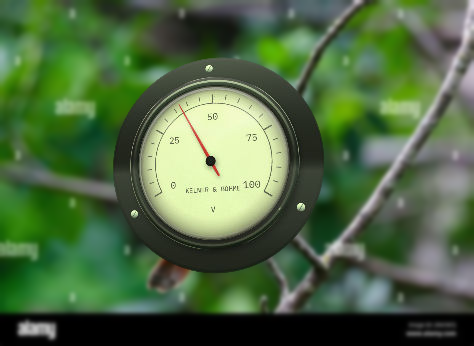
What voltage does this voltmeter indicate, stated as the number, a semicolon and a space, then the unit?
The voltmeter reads 37.5; V
